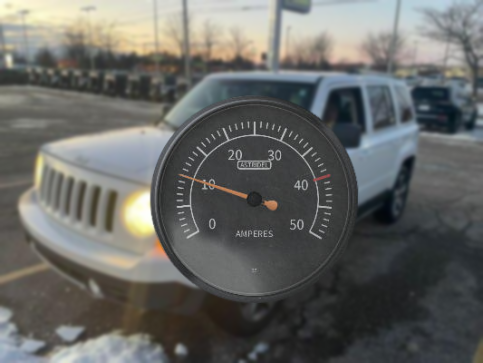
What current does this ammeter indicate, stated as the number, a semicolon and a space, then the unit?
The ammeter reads 10; A
